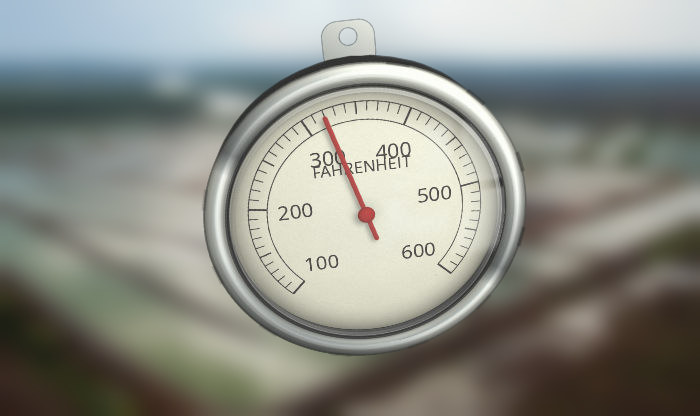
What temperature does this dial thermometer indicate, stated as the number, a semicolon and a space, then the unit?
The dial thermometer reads 320; °F
